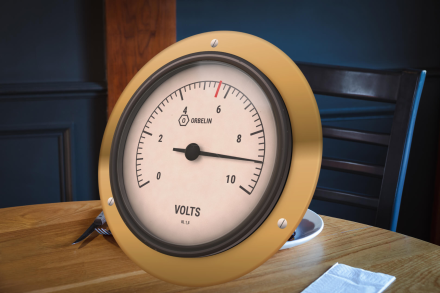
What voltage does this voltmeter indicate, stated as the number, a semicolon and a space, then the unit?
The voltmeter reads 9; V
